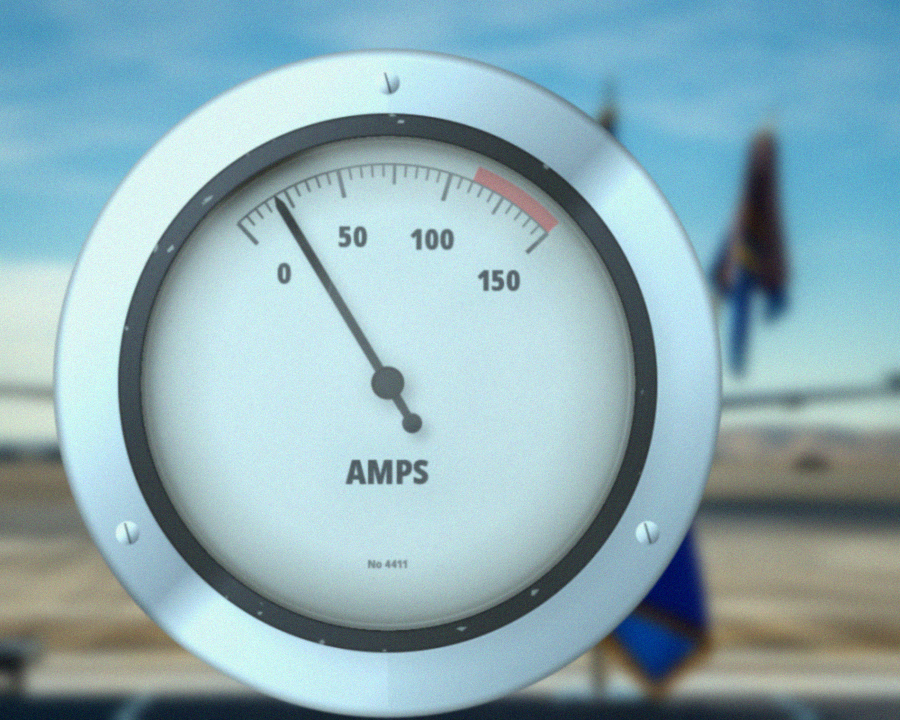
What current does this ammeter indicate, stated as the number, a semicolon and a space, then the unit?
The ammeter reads 20; A
